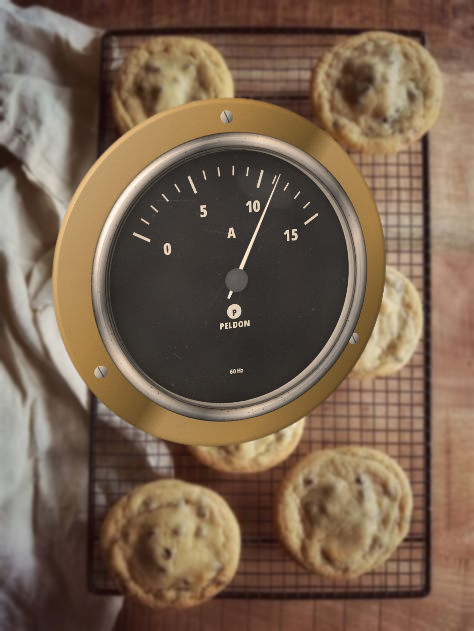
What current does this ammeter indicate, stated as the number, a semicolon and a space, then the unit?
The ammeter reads 11; A
